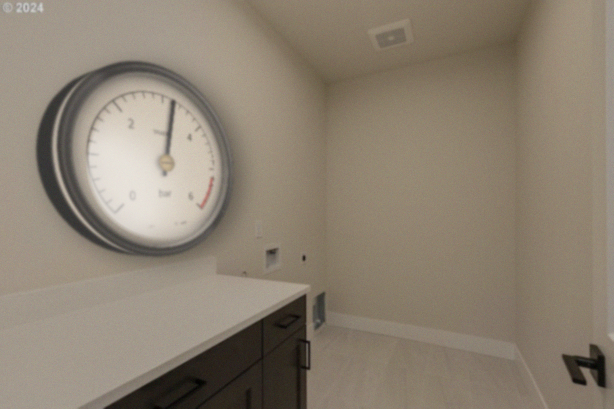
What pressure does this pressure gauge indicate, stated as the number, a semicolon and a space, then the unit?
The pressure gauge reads 3.2; bar
